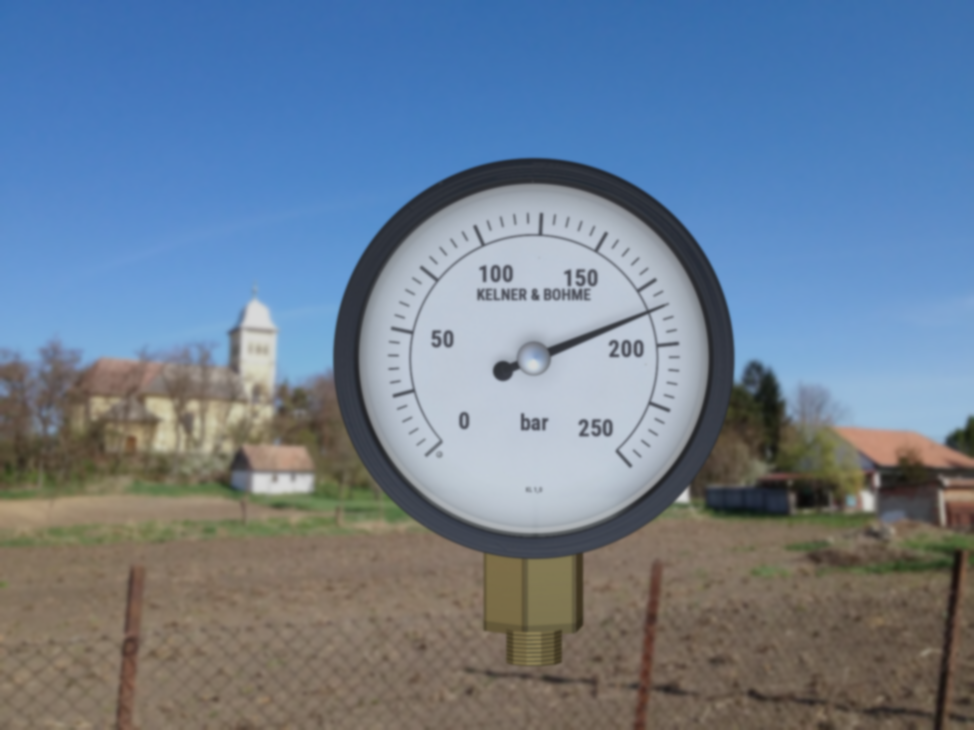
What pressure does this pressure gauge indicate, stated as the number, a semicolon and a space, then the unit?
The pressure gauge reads 185; bar
